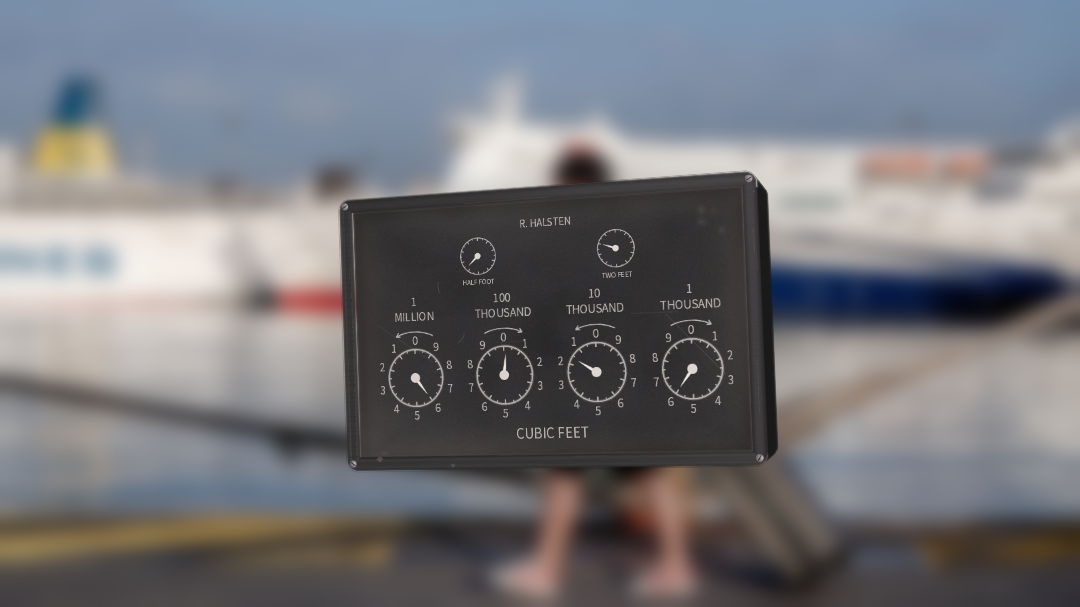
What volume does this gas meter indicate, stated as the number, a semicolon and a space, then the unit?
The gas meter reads 601600; ft³
